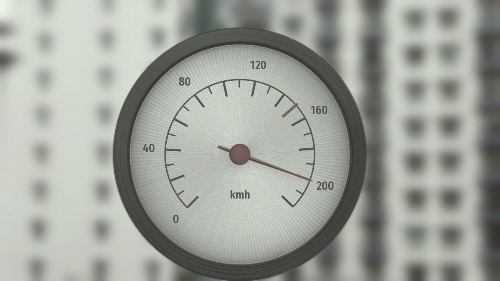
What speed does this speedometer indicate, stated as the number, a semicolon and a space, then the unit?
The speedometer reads 200; km/h
